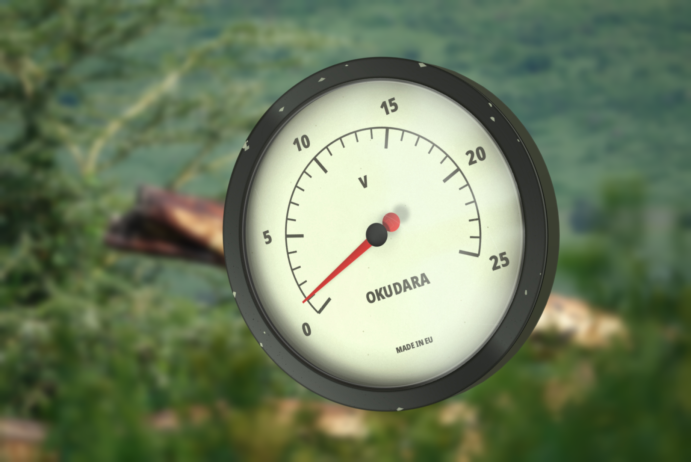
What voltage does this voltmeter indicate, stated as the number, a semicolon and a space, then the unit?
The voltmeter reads 1; V
